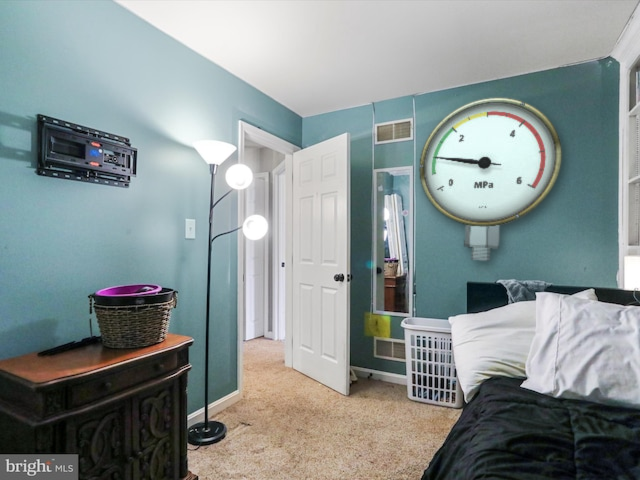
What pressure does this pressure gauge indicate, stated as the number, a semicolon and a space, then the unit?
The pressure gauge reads 1; MPa
